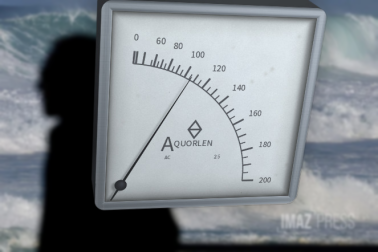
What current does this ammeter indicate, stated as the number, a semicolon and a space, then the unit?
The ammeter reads 105; A
